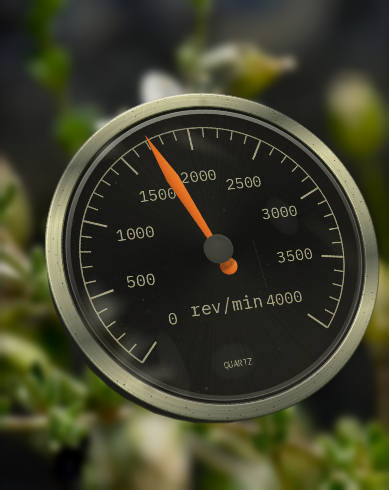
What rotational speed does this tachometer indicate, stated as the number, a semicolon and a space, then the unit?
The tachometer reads 1700; rpm
